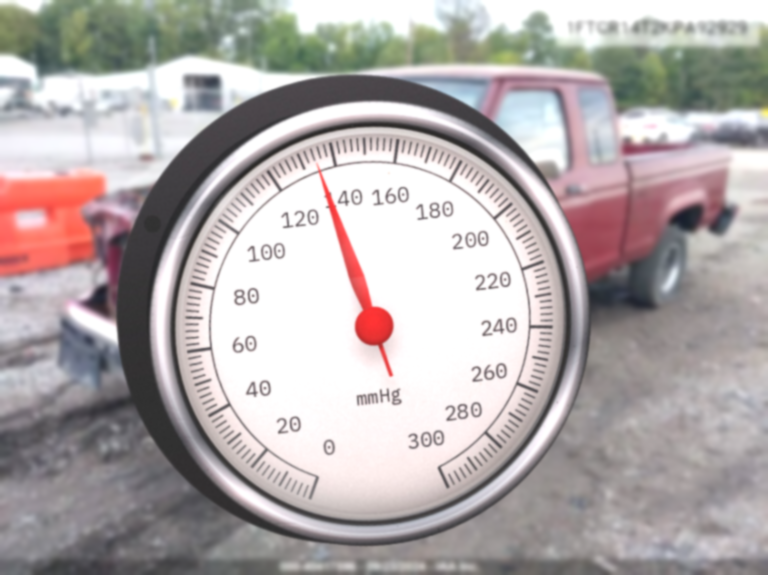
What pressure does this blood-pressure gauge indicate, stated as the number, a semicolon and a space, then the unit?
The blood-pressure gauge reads 134; mmHg
